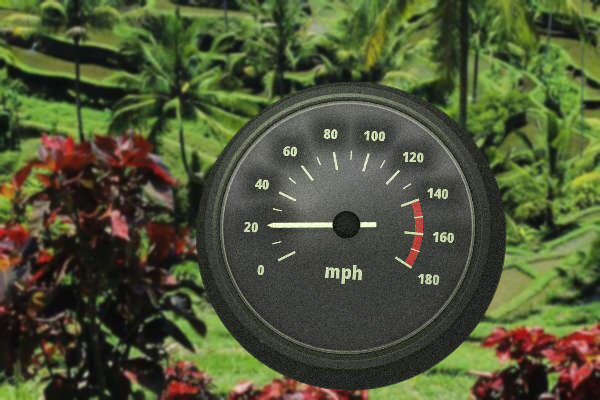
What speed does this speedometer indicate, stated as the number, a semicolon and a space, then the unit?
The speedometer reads 20; mph
